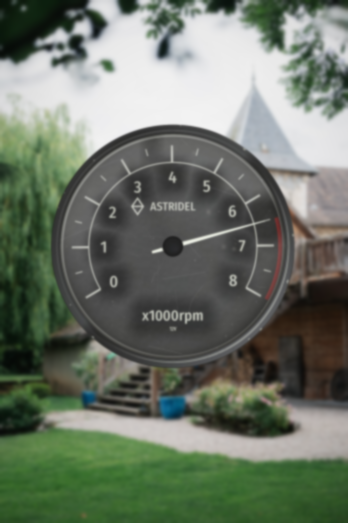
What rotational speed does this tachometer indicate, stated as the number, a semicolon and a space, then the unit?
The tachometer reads 6500; rpm
